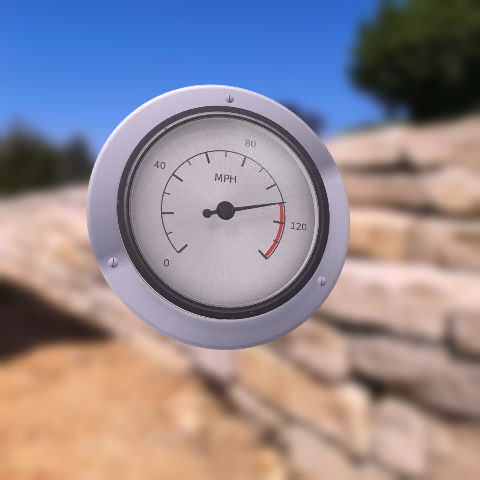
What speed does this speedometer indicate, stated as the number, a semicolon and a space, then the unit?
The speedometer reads 110; mph
